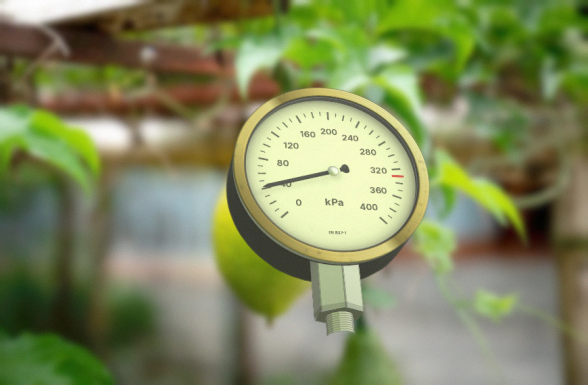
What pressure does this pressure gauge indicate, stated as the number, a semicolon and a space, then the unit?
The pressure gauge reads 40; kPa
